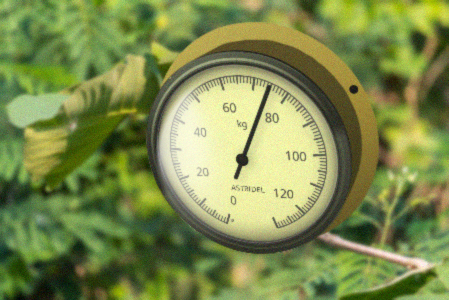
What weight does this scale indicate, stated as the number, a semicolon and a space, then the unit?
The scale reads 75; kg
